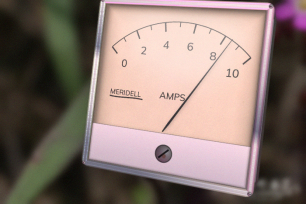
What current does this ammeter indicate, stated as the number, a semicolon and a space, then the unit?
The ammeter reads 8.5; A
